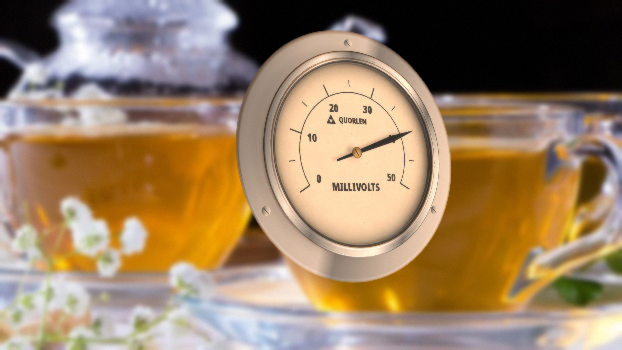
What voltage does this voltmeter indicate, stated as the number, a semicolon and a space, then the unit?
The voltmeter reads 40; mV
